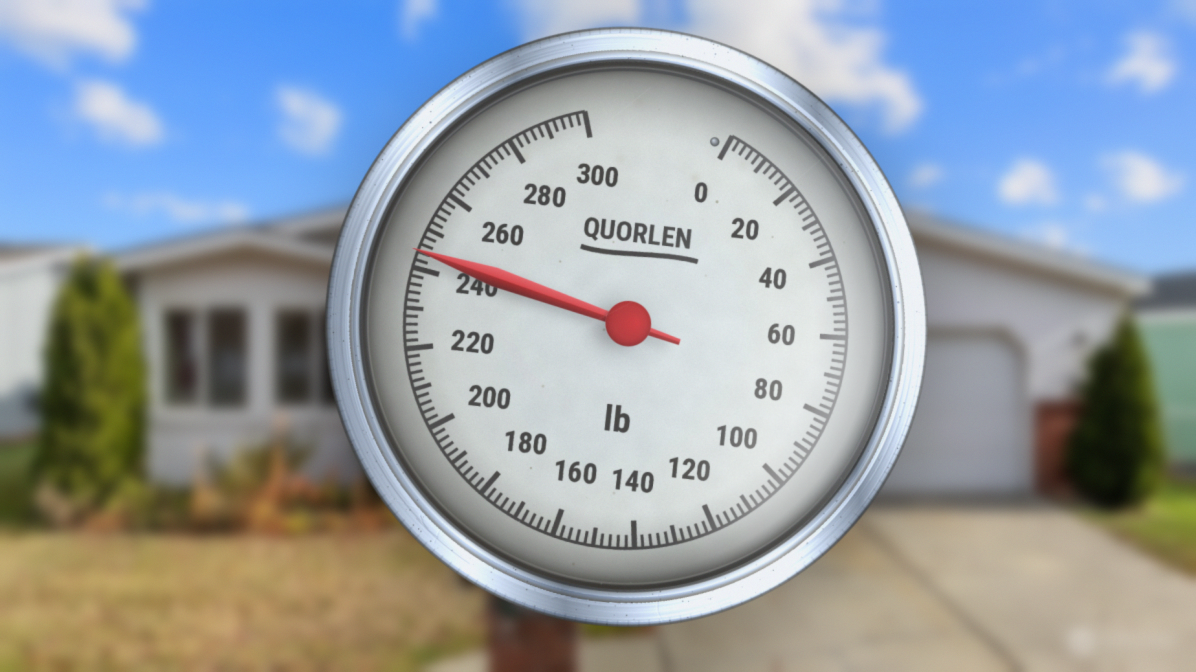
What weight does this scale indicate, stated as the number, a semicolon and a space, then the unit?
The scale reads 244; lb
